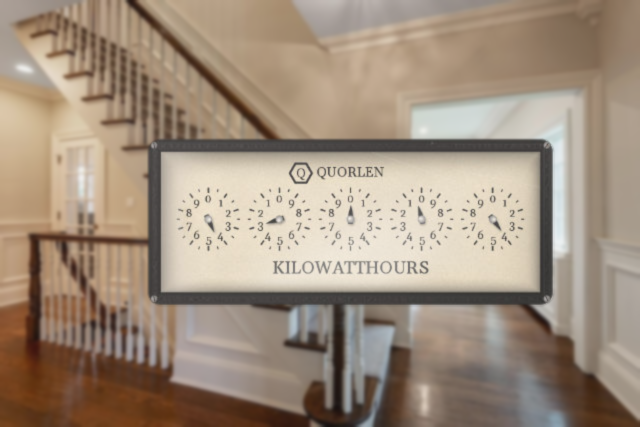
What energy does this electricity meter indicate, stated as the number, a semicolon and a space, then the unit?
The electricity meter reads 43004; kWh
